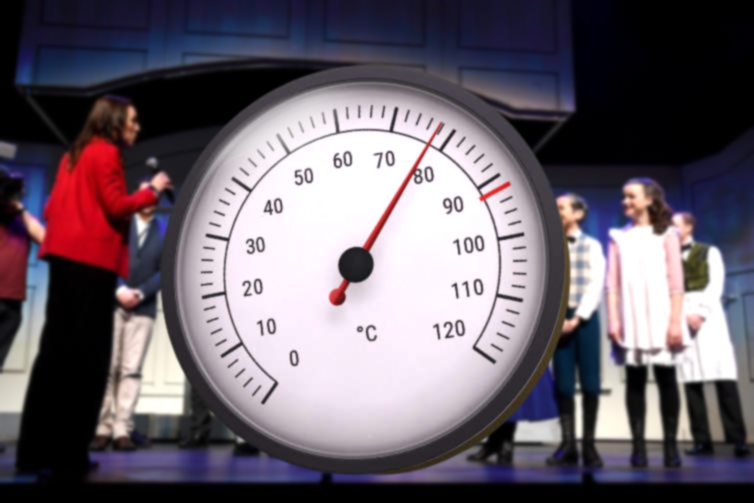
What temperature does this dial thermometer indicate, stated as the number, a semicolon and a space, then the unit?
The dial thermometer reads 78; °C
